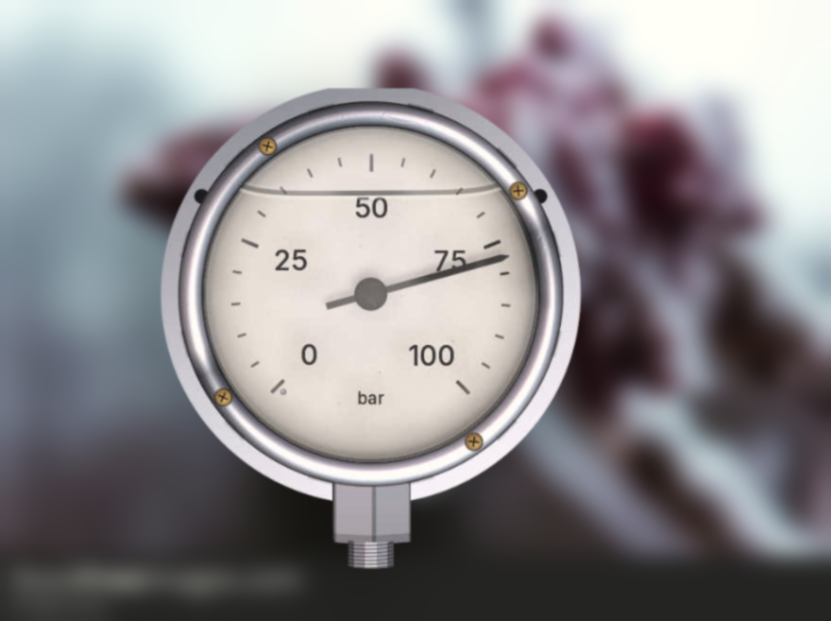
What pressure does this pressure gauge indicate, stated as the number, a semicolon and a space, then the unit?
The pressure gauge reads 77.5; bar
